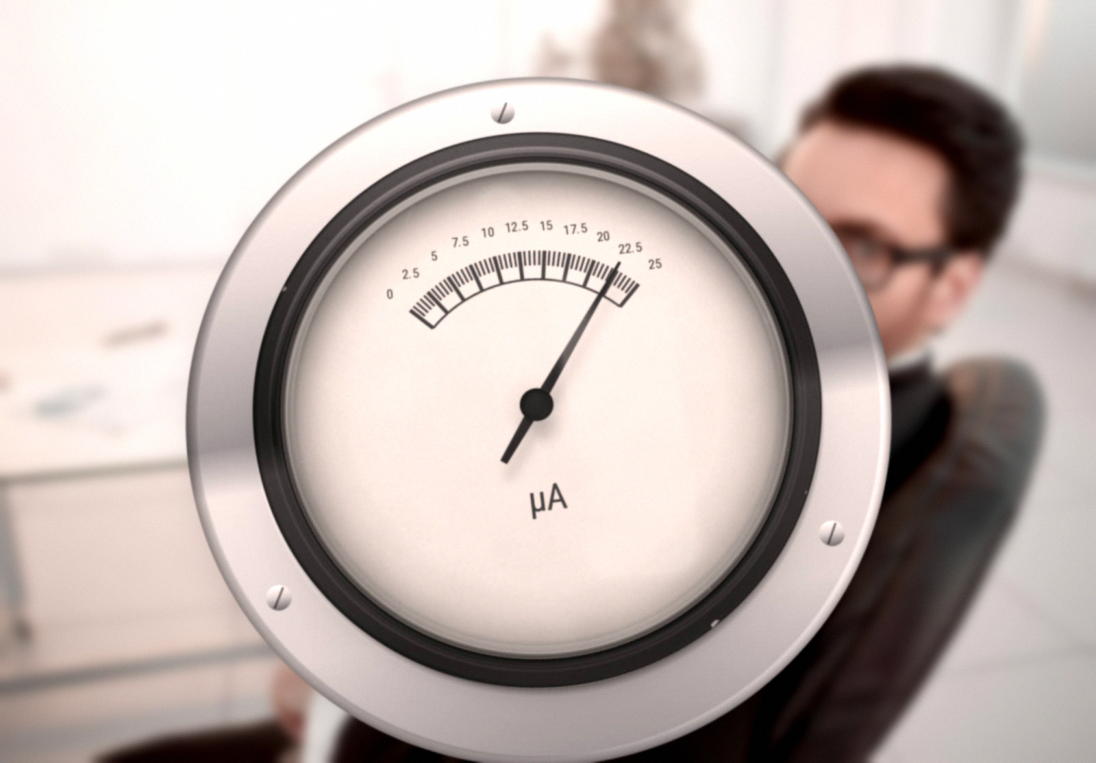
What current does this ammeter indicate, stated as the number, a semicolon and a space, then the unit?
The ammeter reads 22.5; µA
